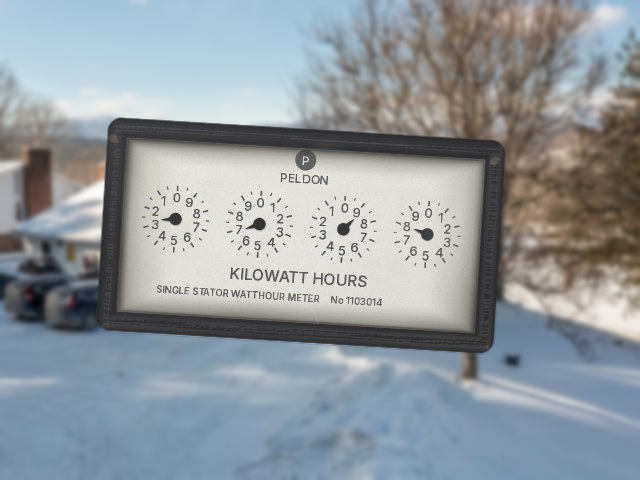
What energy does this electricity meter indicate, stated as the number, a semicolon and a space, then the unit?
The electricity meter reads 2688; kWh
